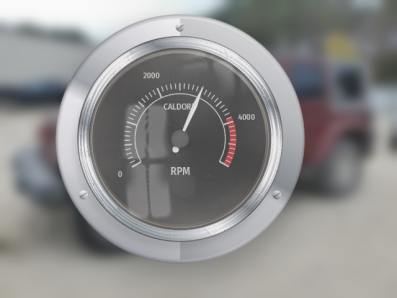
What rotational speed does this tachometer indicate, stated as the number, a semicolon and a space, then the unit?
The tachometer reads 3000; rpm
